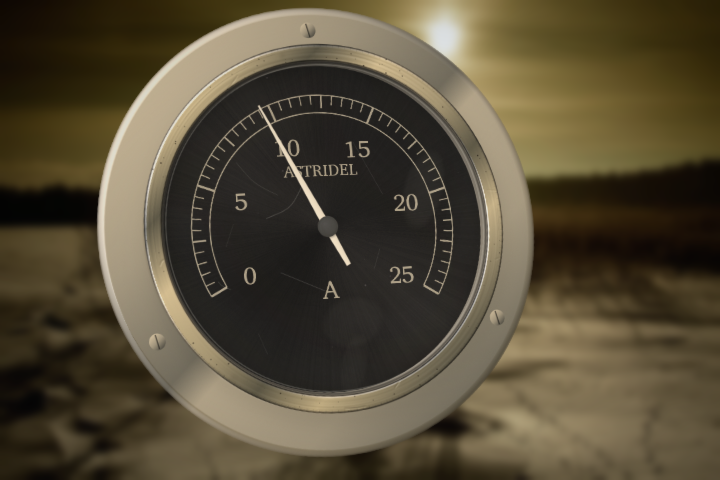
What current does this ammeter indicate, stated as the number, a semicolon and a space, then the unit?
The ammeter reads 9.5; A
